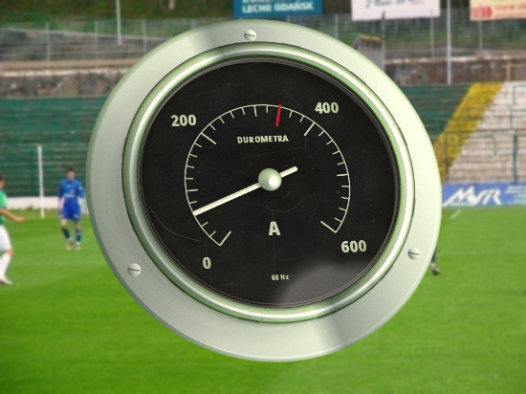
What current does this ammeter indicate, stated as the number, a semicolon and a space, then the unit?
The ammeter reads 60; A
